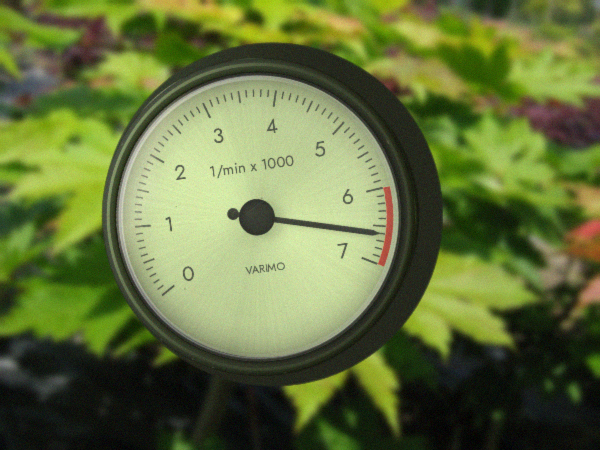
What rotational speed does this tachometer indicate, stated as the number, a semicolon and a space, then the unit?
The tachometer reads 6600; rpm
